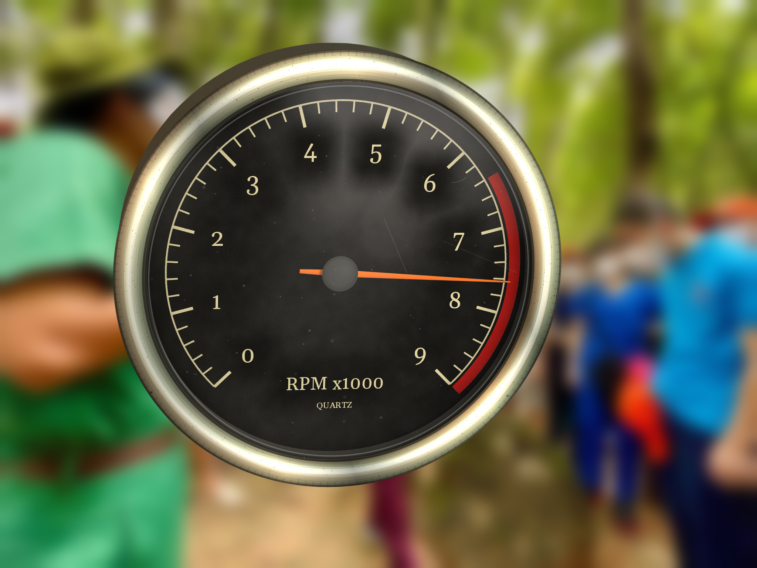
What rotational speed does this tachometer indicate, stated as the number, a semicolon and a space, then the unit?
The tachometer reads 7600; rpm
